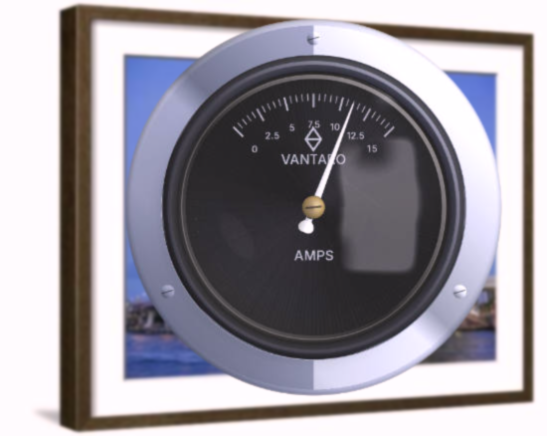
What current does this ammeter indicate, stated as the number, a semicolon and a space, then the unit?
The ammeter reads 11; A
